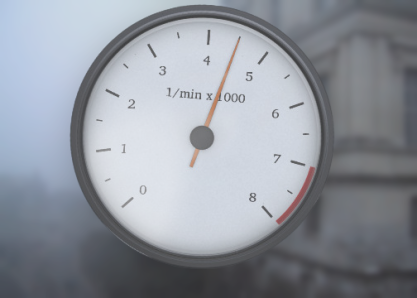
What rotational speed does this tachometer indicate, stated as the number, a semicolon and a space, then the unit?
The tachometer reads 4500; rpm
